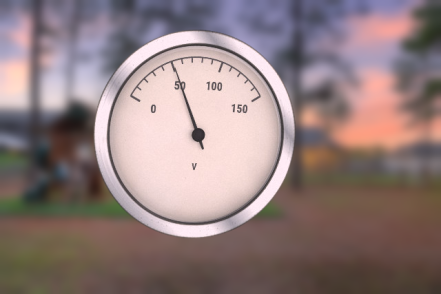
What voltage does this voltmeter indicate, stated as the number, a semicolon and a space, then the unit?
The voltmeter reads 50; V
